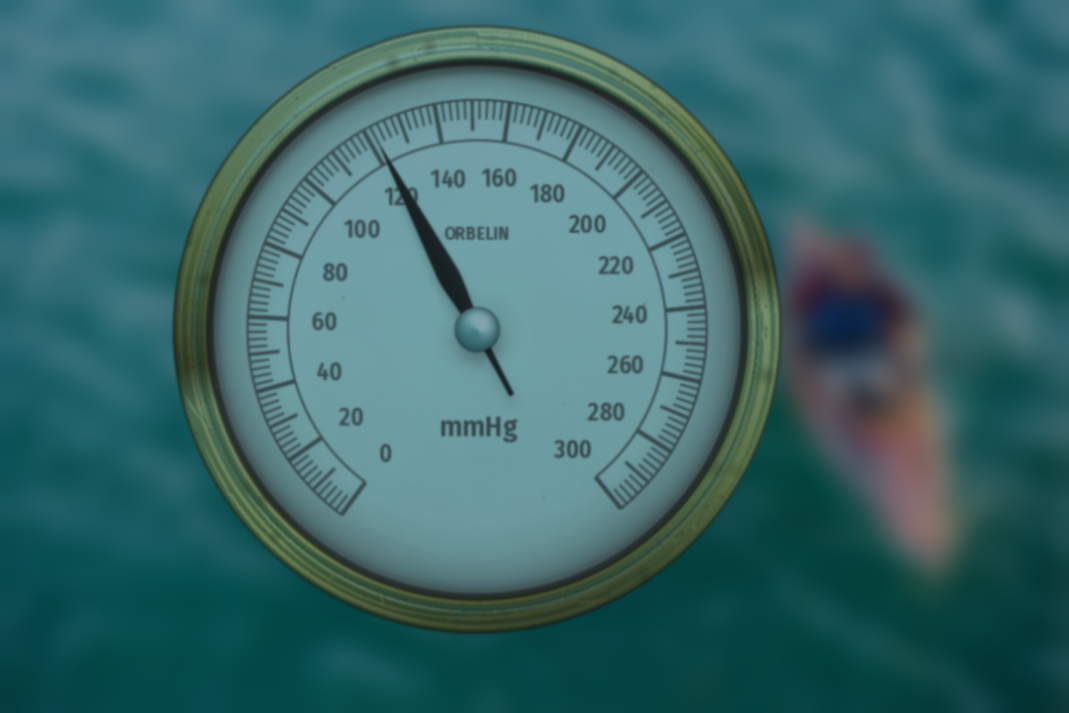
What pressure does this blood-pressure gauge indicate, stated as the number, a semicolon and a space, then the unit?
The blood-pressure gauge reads 122; mmHg
